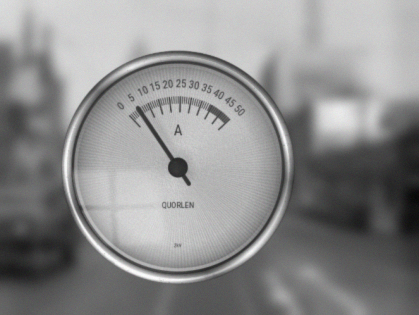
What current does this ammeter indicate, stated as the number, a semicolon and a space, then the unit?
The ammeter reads 5; A
